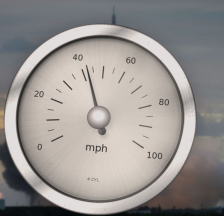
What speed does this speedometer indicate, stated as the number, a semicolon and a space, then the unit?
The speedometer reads 42.5; mph
